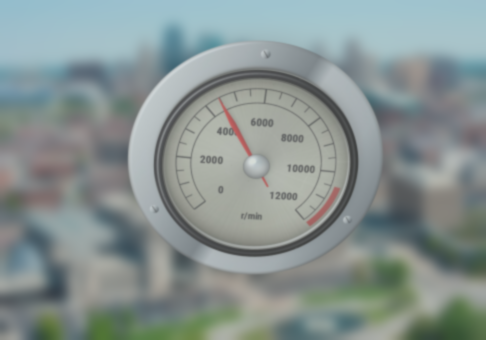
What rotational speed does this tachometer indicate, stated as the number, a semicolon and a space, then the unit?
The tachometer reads 4500; rpm
